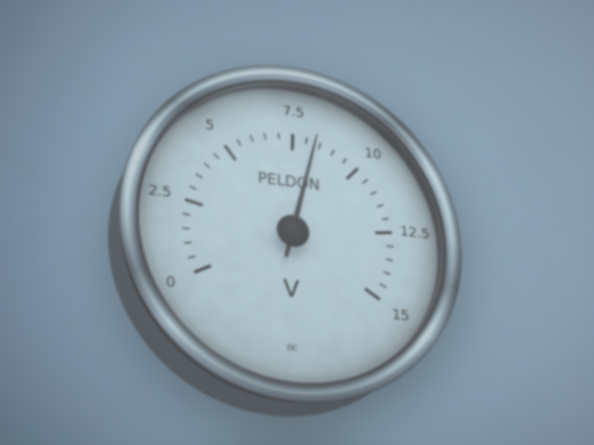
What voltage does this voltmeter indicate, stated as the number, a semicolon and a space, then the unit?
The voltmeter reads 8.25; V
